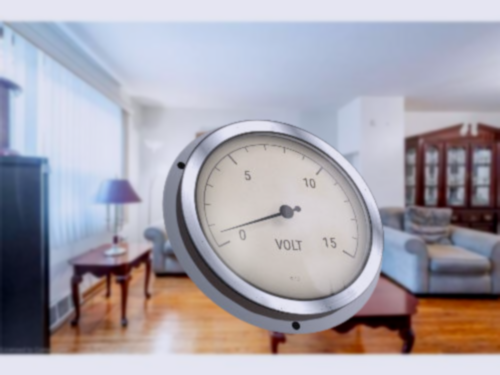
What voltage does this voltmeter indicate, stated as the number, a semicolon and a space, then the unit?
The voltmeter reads 0.5; V
